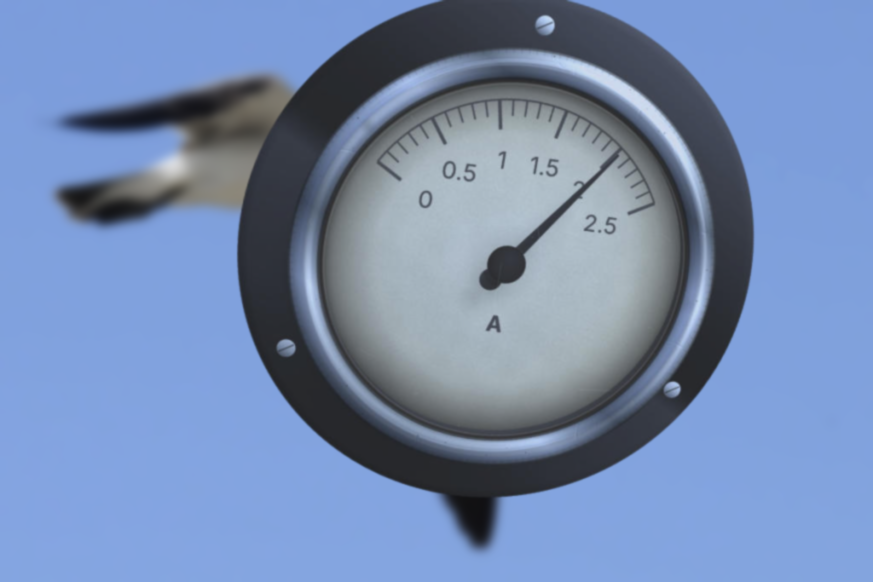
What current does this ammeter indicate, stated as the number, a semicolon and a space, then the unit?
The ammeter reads 2; A
